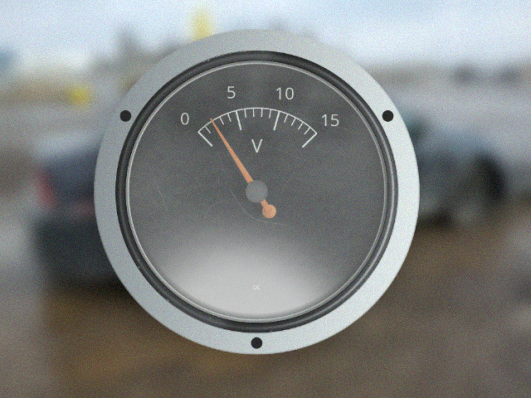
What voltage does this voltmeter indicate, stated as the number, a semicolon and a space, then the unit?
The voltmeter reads 2; V
